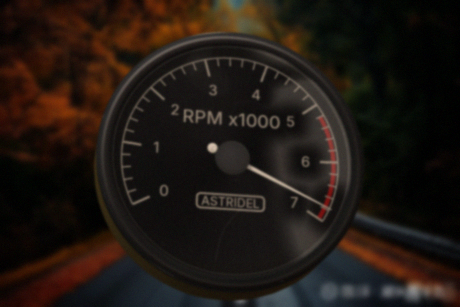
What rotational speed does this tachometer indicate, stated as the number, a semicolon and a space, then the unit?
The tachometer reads 6800; rpm
